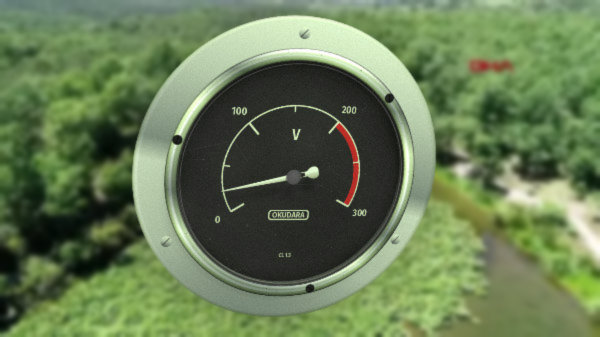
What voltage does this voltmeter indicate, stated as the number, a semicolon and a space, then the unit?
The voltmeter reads 25; V
